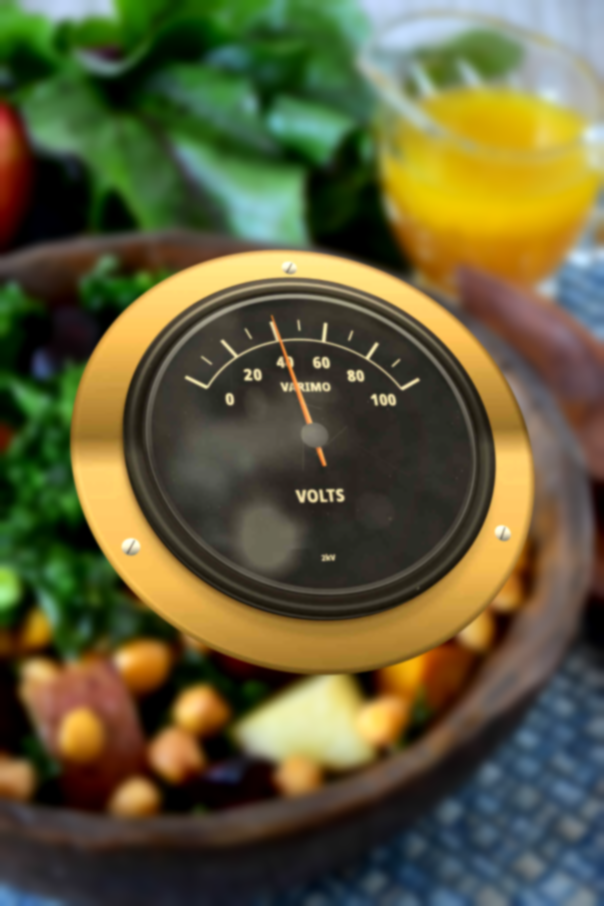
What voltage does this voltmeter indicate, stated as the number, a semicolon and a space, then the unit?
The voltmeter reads 40; V
